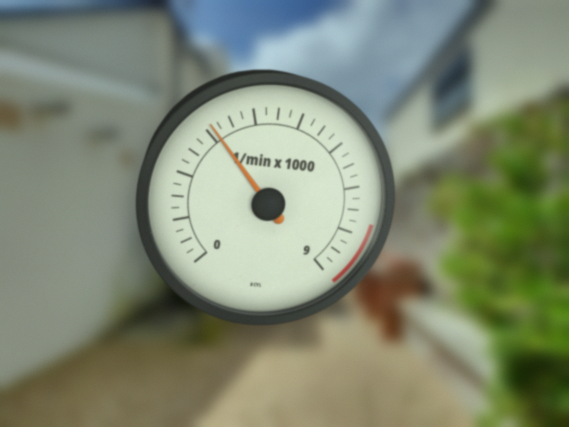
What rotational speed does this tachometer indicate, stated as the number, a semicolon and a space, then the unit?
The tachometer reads 3125; rpm
